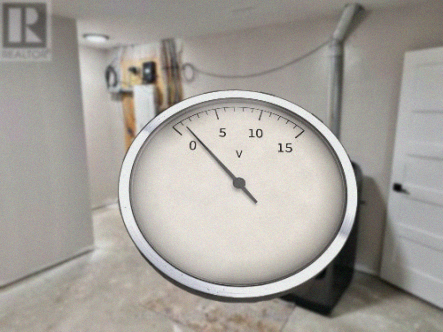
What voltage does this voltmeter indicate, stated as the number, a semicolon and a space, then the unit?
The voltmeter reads 1; V
